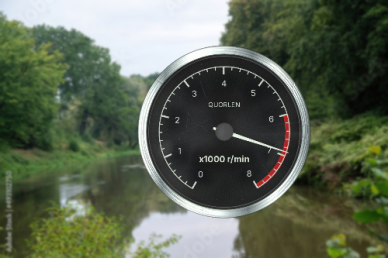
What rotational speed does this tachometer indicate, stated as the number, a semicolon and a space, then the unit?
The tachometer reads 6900; rpm
